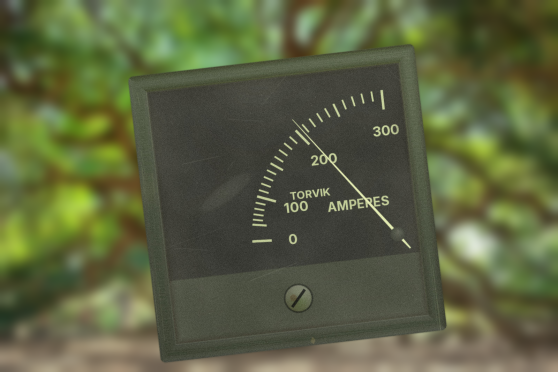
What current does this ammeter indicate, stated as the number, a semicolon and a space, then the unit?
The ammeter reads 205; A
